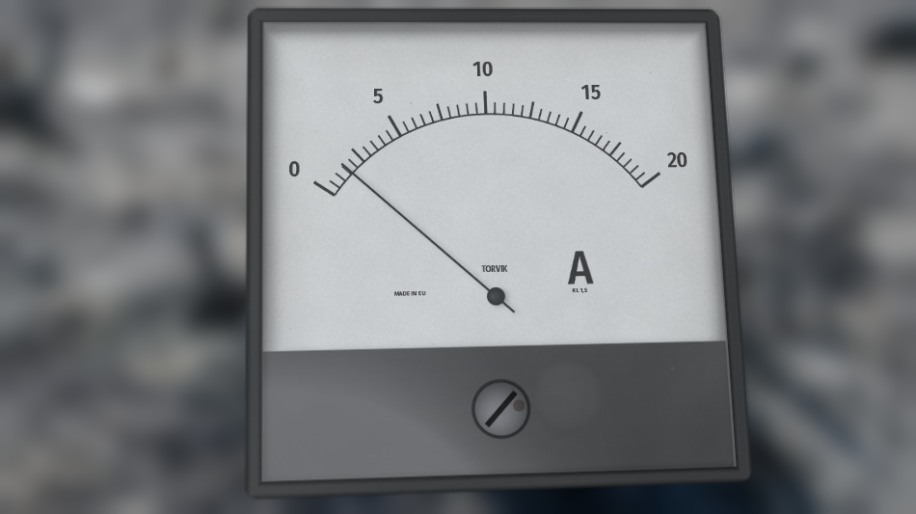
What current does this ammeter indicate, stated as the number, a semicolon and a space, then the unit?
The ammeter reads 1.5; A
